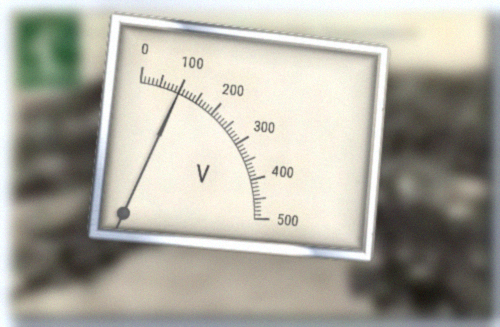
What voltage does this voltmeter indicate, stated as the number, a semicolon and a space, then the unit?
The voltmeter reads 100; V
